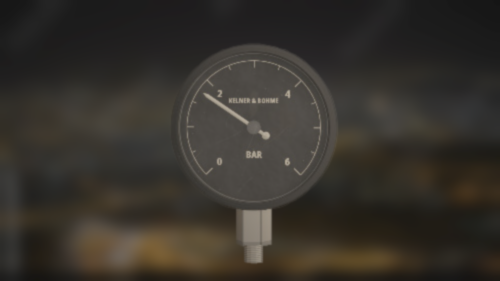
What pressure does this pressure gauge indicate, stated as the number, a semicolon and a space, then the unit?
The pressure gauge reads 1.75; bar
